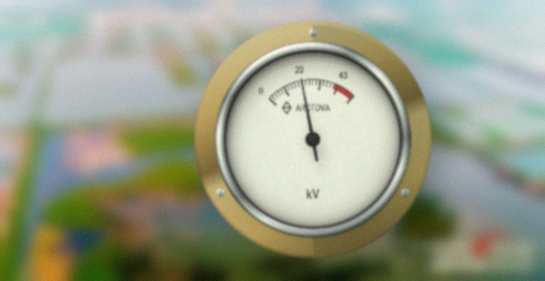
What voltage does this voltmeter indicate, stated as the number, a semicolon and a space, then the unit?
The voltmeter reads 20; kV
